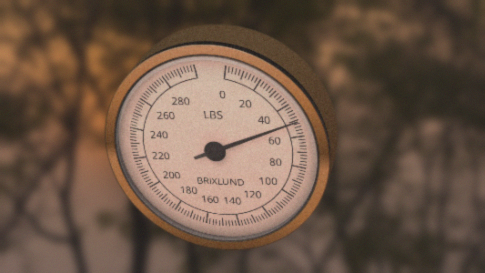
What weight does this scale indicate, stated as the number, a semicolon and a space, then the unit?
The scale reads 50; lb
